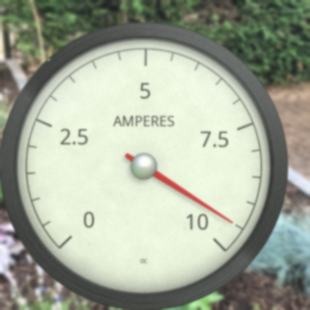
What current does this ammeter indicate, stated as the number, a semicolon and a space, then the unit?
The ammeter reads 9.5; A
